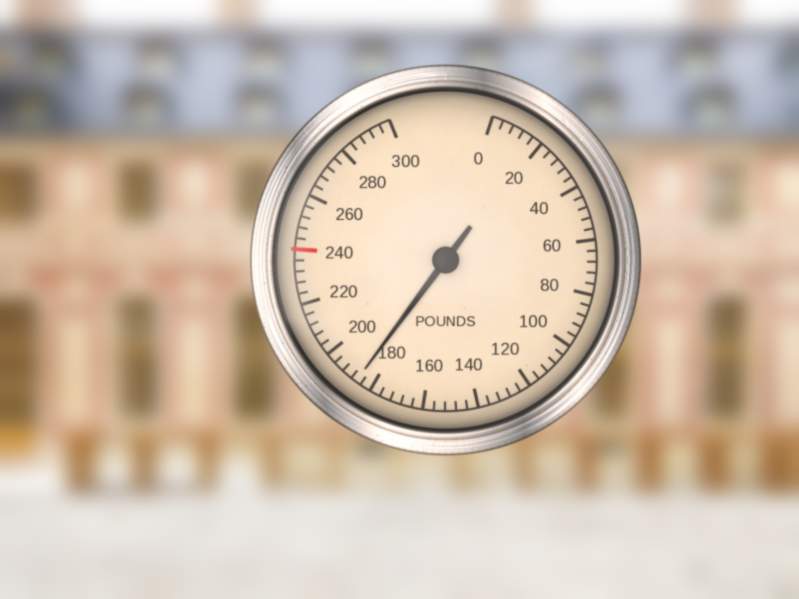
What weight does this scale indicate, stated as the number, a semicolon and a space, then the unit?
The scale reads 186; lb
